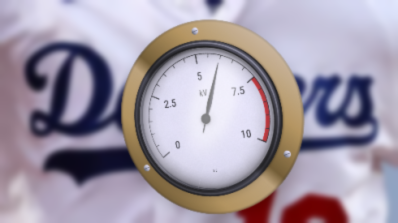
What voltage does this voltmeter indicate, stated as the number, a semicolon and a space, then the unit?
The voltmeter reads 6; kV
